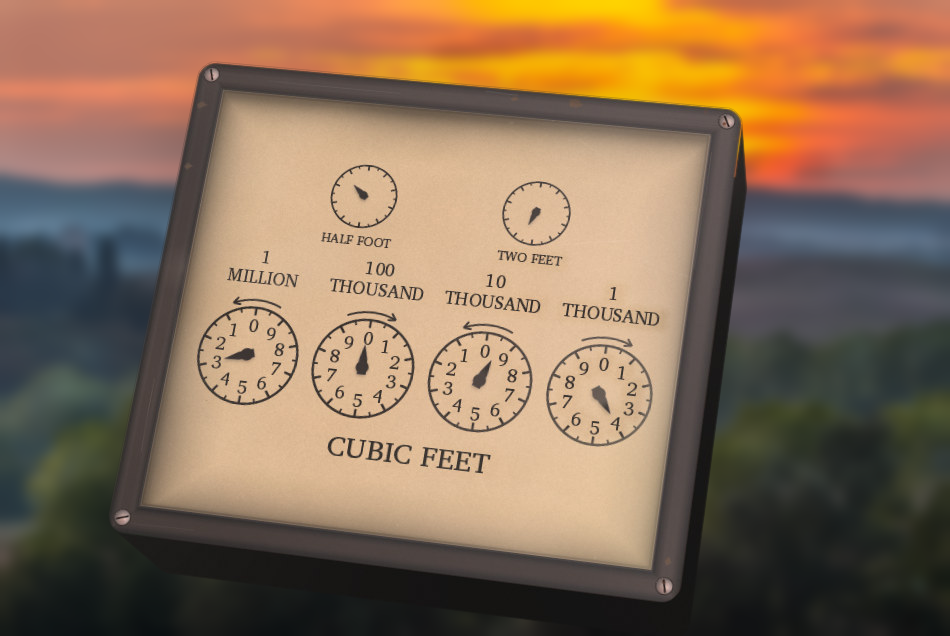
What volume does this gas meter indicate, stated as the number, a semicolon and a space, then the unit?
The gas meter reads 299400; ft³
